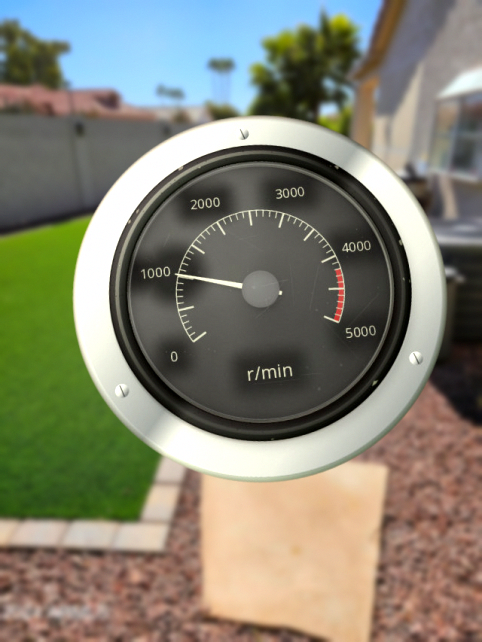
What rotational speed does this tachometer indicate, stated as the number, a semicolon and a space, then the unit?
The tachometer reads 1000; rpm
